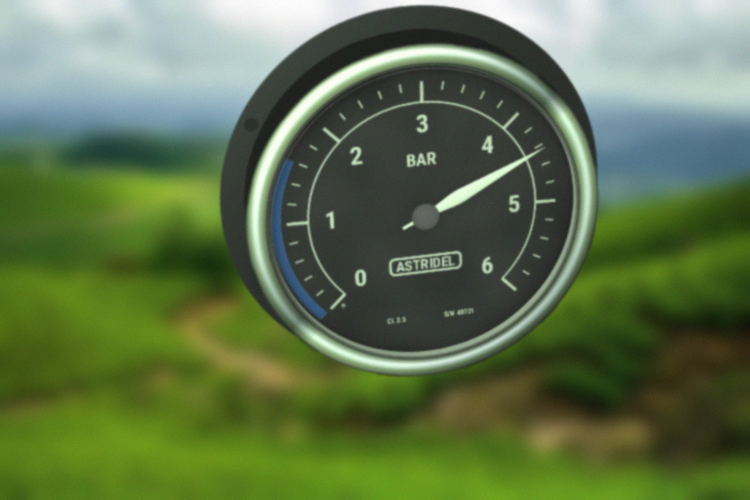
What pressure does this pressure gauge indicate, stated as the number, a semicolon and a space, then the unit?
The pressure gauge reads 4.4; bar
